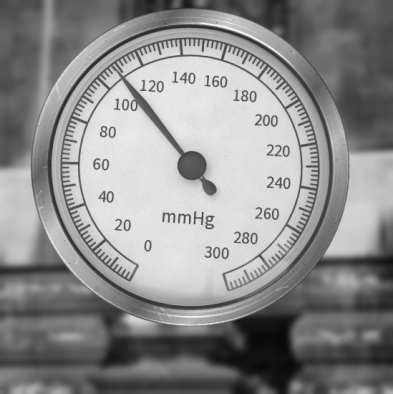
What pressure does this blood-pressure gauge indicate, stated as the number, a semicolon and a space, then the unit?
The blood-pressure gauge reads 108; mmHg
